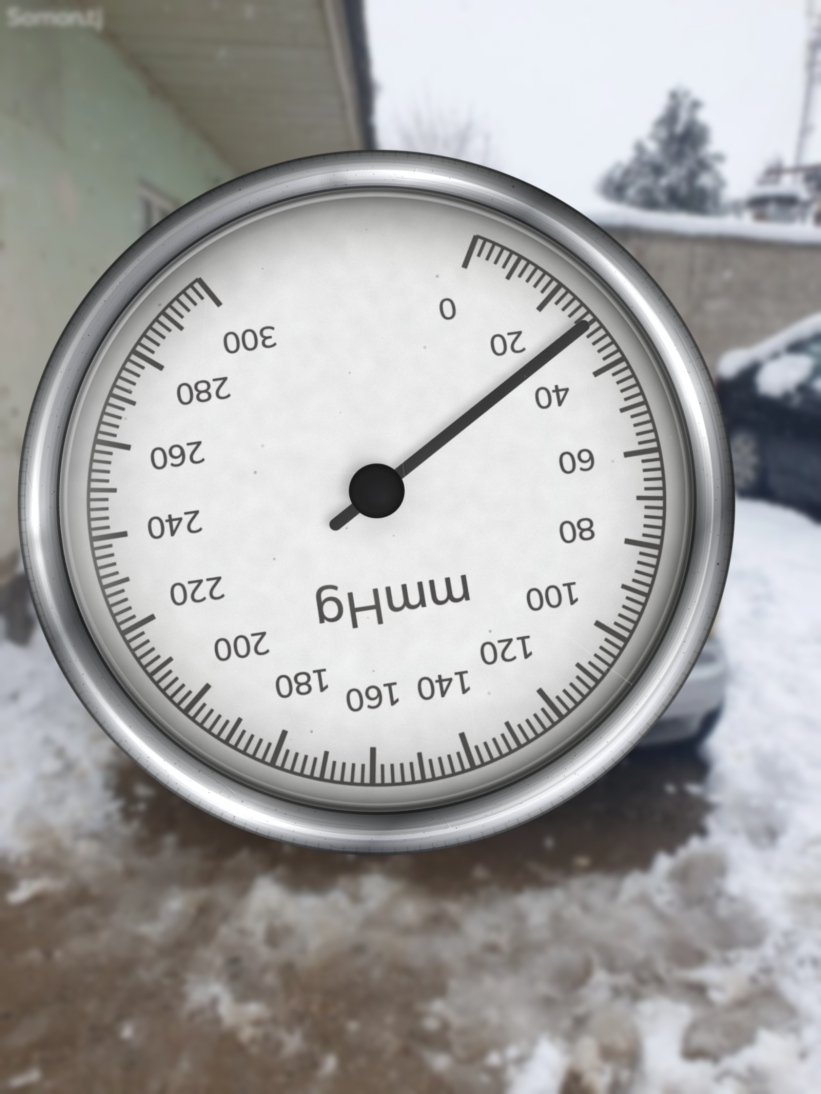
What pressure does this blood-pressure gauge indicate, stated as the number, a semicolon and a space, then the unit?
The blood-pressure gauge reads 30; mmHg
